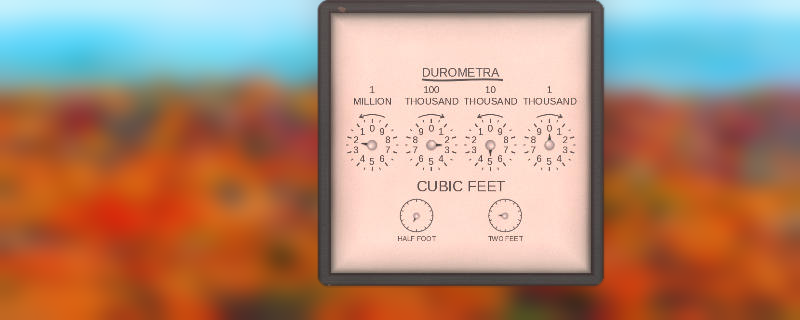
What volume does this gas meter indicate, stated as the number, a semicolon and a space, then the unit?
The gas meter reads 225000; ft³
